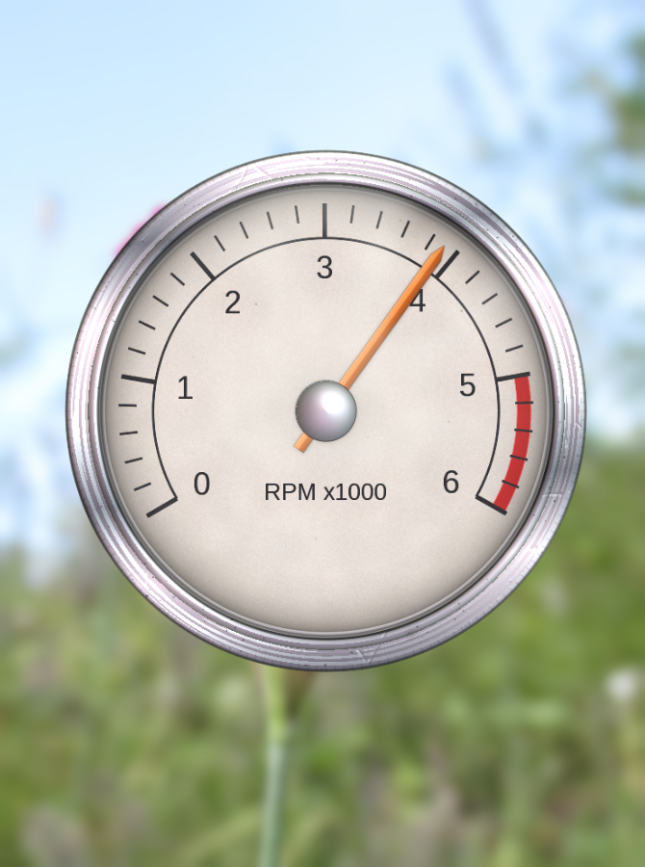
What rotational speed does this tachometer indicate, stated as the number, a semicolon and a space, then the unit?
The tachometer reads 3900; rpm
